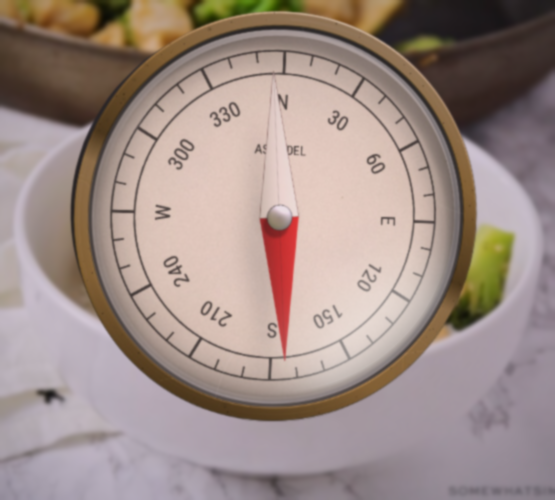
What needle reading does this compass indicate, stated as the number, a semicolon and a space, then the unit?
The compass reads 175; °
